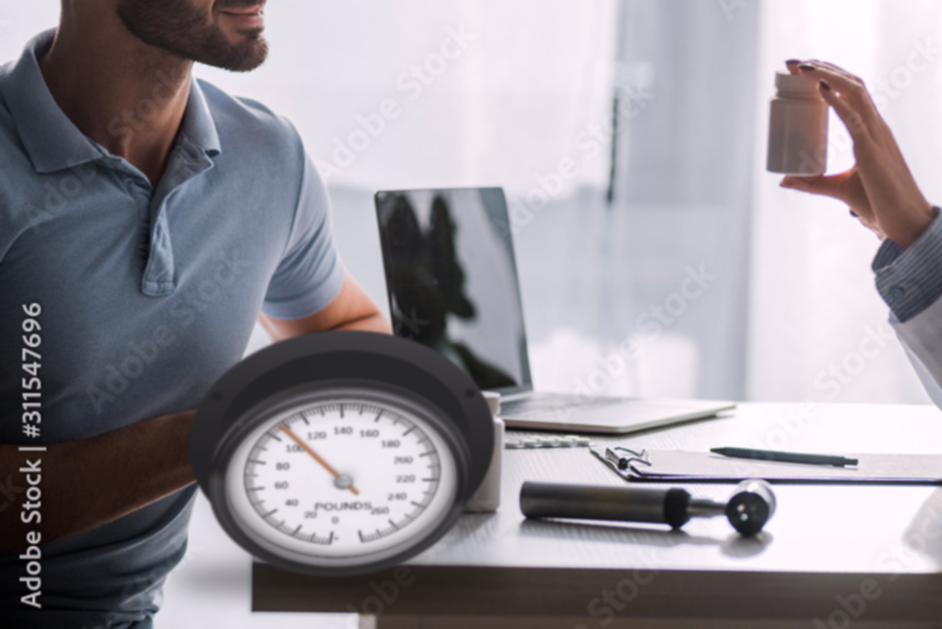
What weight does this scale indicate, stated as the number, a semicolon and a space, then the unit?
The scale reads 110; lb
